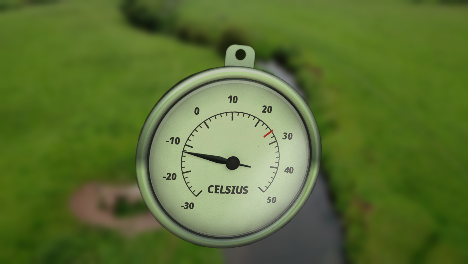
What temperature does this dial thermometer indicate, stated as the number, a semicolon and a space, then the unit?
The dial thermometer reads -12; °C
